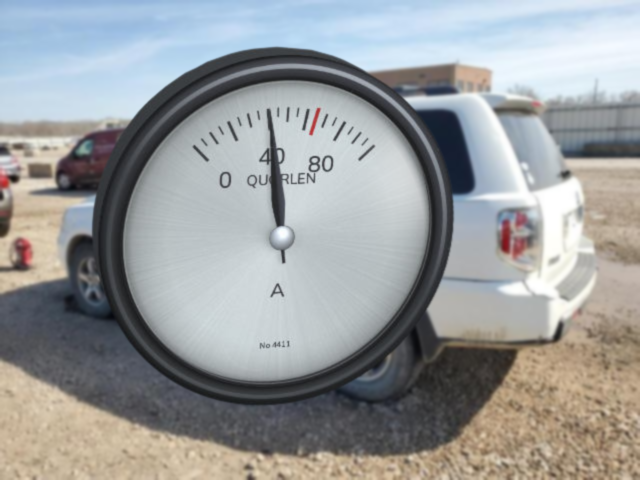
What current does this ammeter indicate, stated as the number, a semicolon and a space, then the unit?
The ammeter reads 40; A
